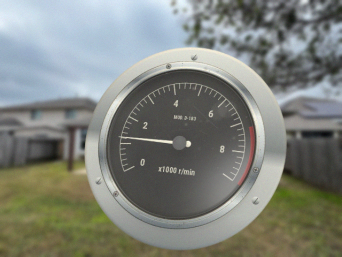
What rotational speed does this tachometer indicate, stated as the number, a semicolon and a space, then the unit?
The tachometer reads 1200; rpm
